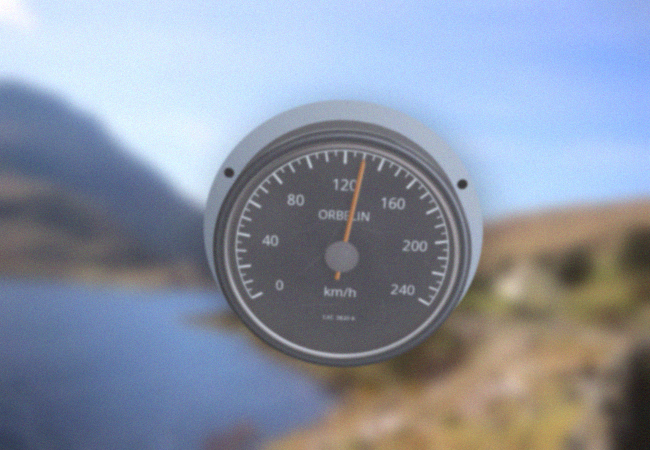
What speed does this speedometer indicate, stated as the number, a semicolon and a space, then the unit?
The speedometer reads 130; km/h
